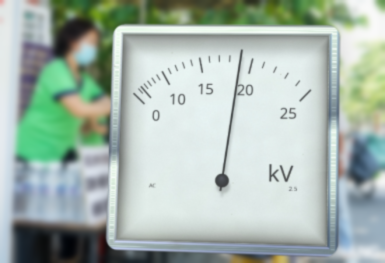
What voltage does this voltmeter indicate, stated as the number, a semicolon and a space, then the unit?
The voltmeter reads 19; kV
